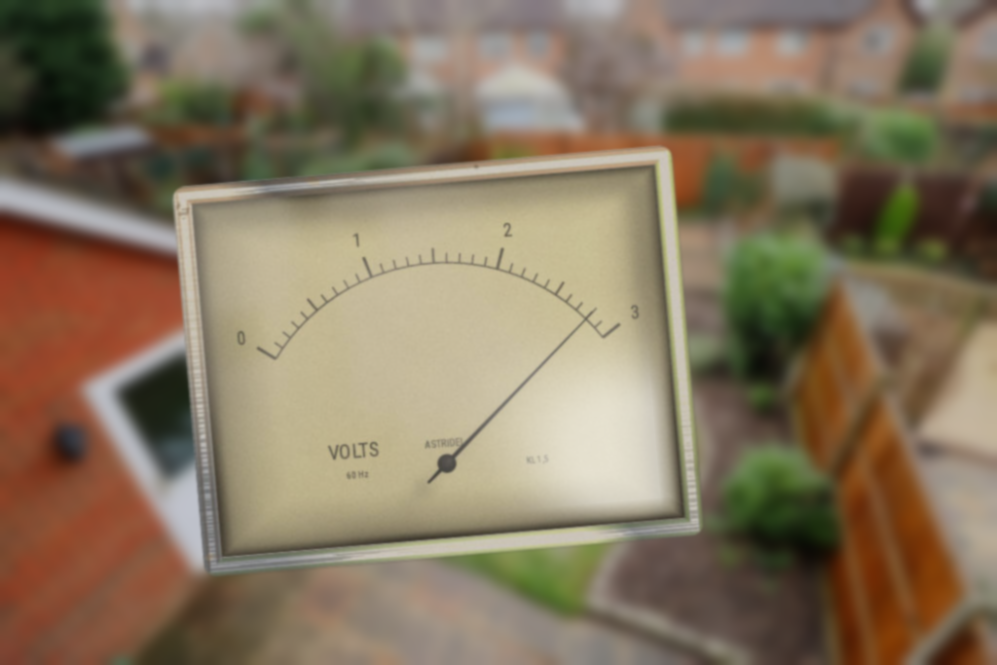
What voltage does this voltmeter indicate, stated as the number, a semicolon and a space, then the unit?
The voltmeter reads 2.8; V
